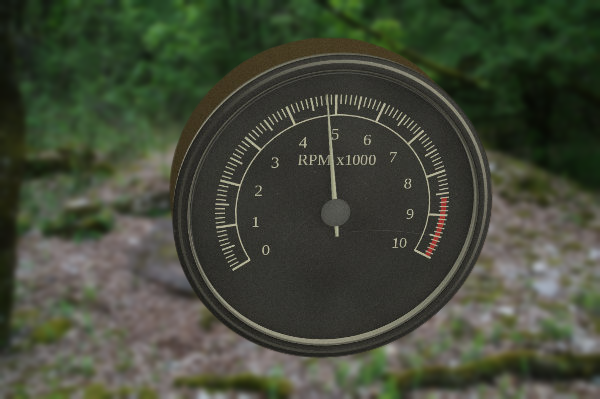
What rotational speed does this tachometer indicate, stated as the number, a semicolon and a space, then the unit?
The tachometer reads 4800; rpm
